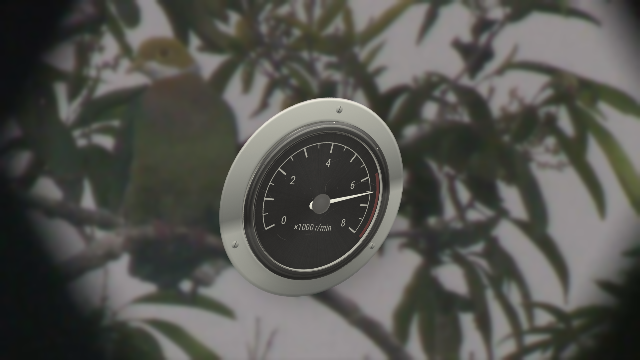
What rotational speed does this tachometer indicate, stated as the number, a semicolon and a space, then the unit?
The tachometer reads 6500; rpm
